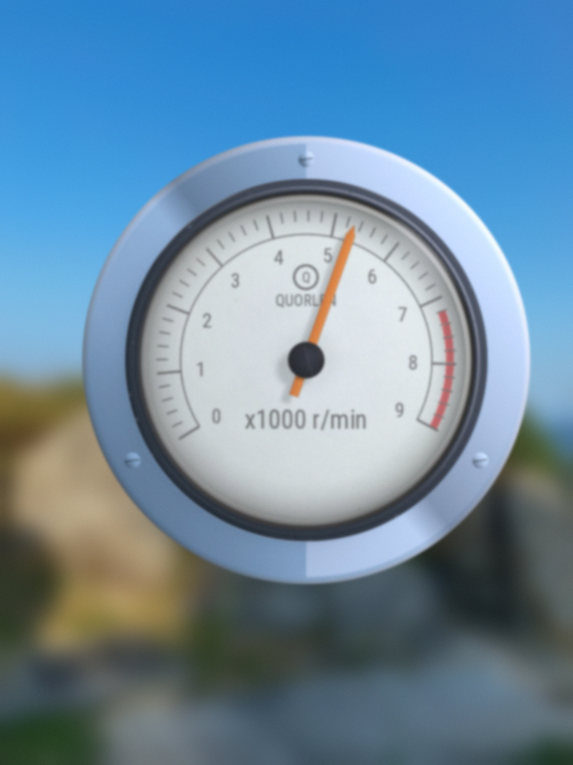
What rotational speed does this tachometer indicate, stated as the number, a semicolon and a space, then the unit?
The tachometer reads 5300; rpm
